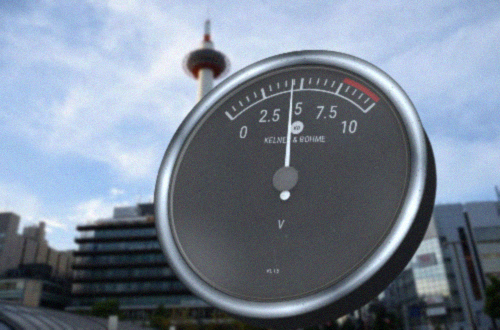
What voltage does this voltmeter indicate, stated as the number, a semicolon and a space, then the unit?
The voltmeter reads 4.5; V
